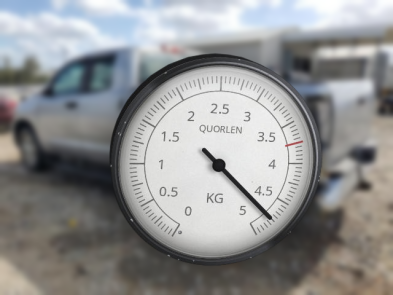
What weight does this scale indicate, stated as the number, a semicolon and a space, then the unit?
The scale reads 4.75; kg
